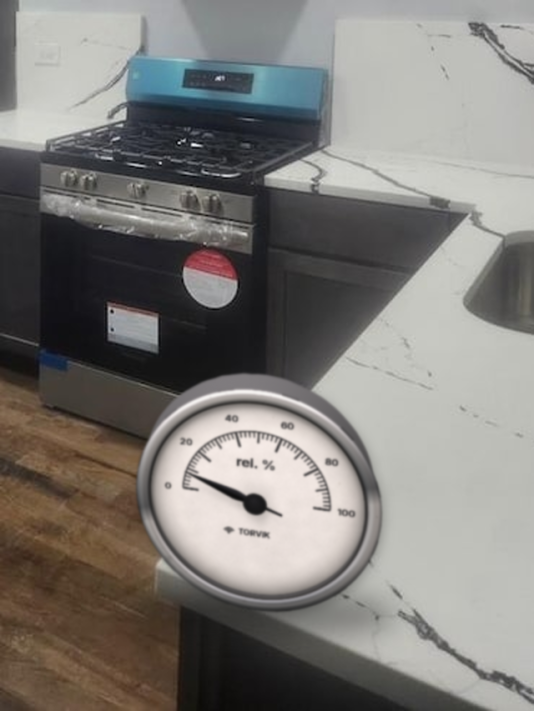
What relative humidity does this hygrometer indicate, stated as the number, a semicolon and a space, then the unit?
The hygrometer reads 10; %
